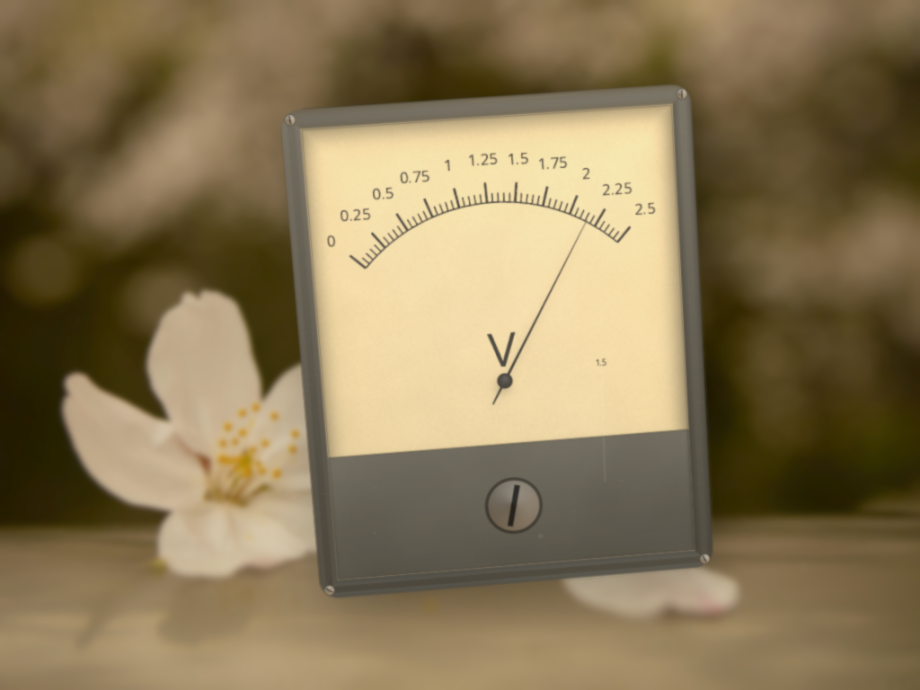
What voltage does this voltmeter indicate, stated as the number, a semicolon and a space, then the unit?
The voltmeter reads 2.15; V
